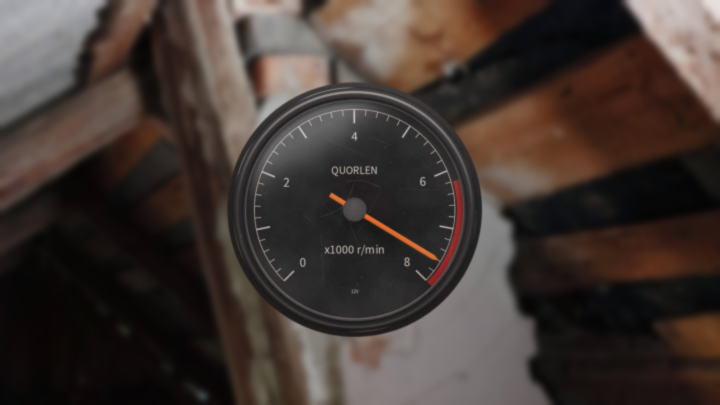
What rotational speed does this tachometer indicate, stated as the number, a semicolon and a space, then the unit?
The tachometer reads 7600; rpm
